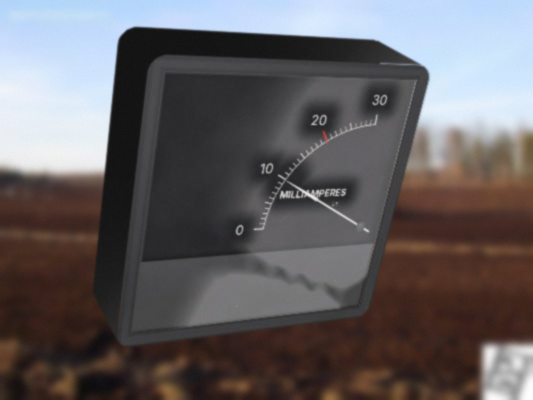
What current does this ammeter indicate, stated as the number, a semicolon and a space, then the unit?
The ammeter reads 10; mA
